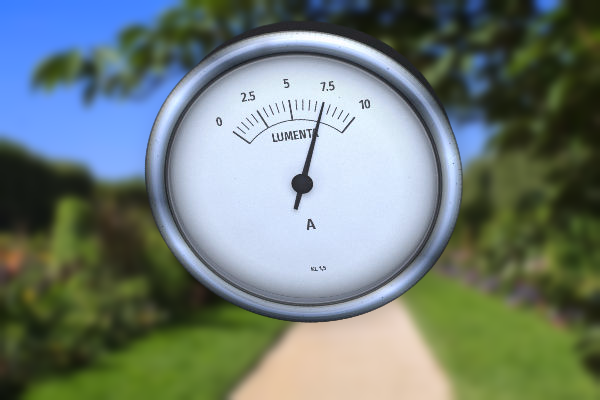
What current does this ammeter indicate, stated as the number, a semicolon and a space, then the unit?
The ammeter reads 7.5; A
